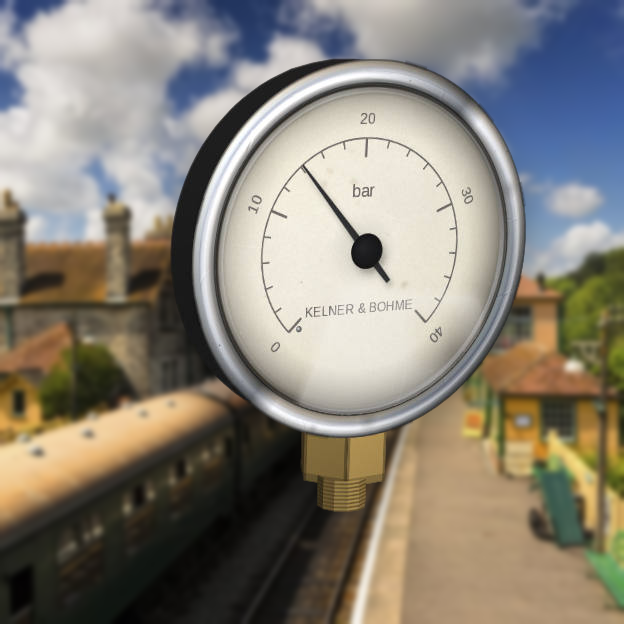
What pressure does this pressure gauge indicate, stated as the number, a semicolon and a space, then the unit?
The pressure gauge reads 14; bar
